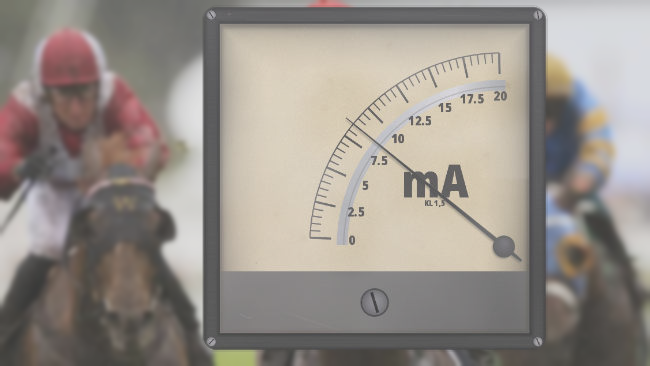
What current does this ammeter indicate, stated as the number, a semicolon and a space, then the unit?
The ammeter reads 8.5; mA
